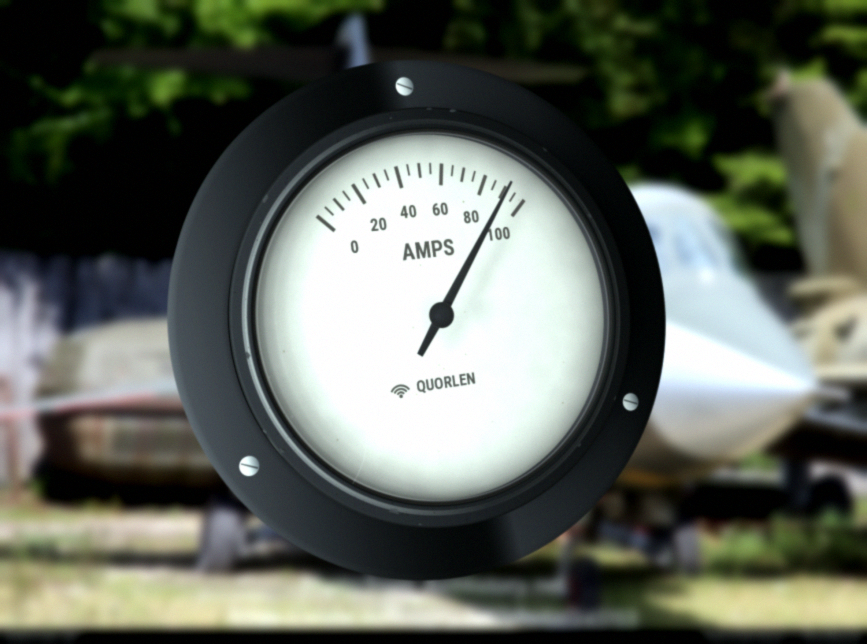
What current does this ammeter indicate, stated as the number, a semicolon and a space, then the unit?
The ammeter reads 90; A
